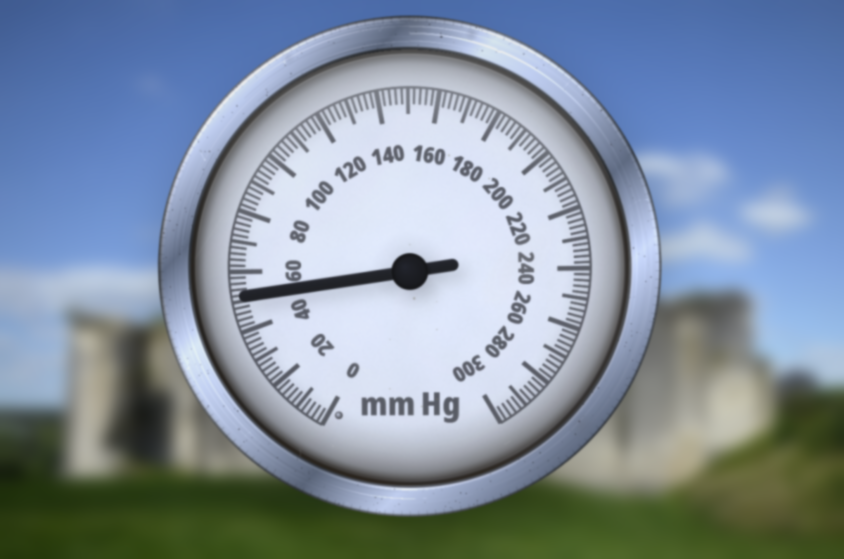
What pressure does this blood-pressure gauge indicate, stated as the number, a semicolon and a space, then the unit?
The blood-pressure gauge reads 52; mmHg
